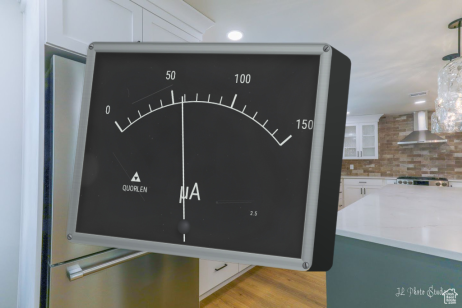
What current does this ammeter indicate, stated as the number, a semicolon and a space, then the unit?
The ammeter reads 60; µA
